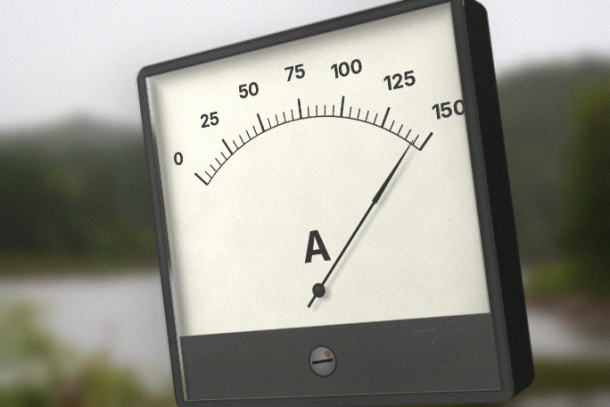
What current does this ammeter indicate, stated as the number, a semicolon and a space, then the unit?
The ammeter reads 145; A
